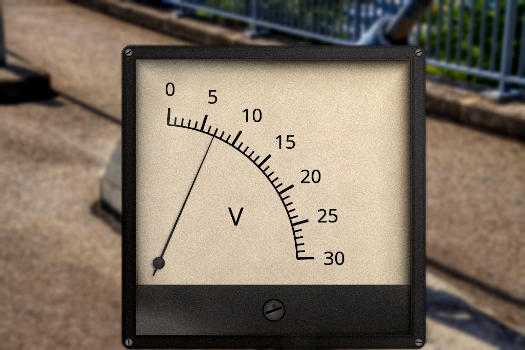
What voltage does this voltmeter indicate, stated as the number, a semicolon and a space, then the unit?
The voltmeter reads 7; V
